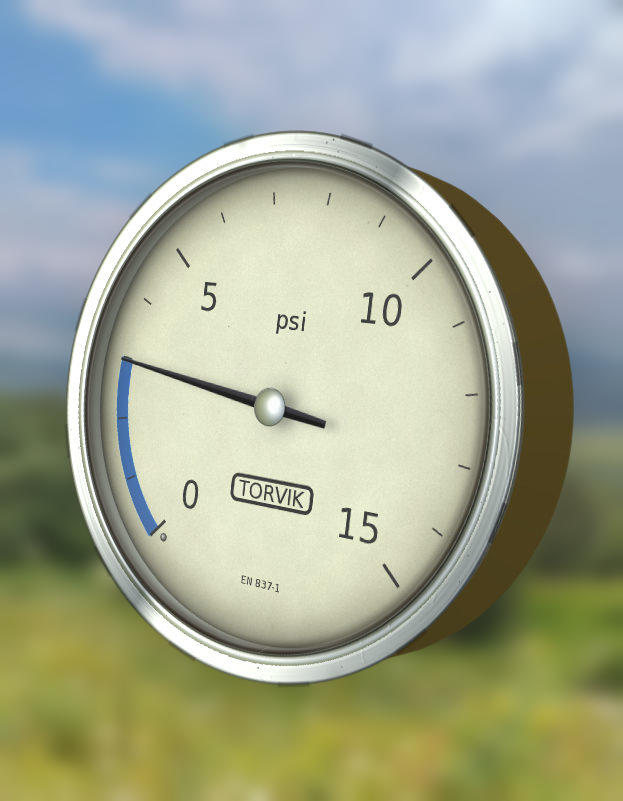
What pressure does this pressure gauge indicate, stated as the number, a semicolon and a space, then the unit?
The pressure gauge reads 3; psi
